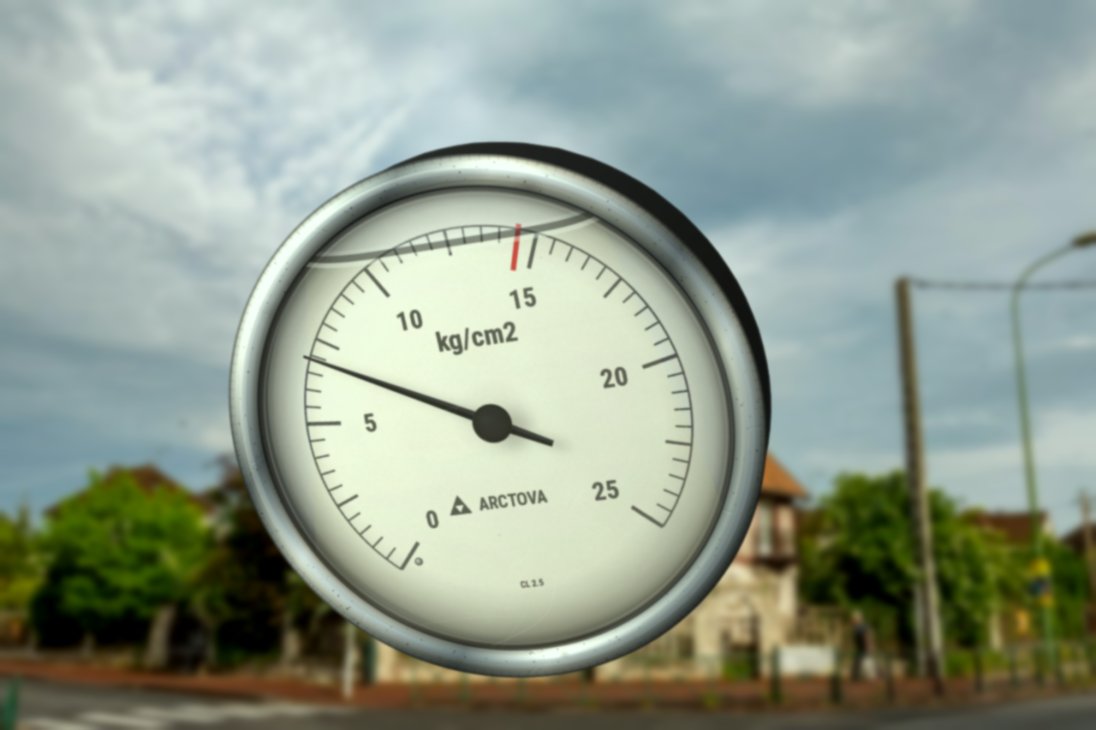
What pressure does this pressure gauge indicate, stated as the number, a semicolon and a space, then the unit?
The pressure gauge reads 7; kg/cm²
